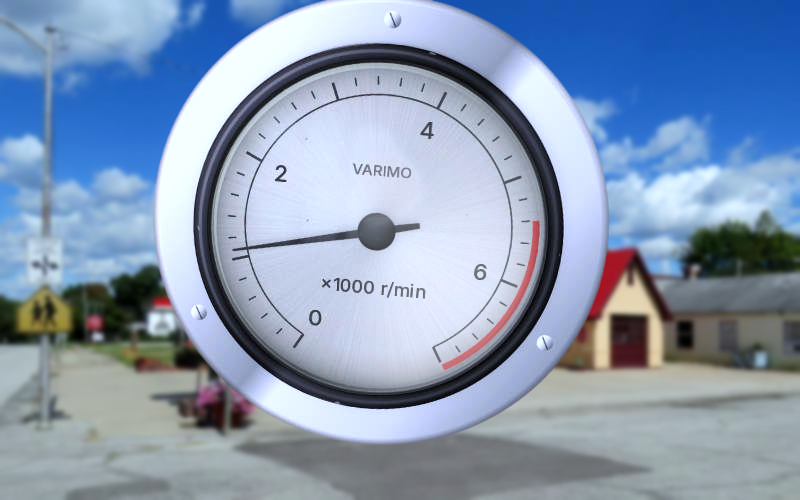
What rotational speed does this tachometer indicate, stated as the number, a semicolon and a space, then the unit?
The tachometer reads 1100; rpm
